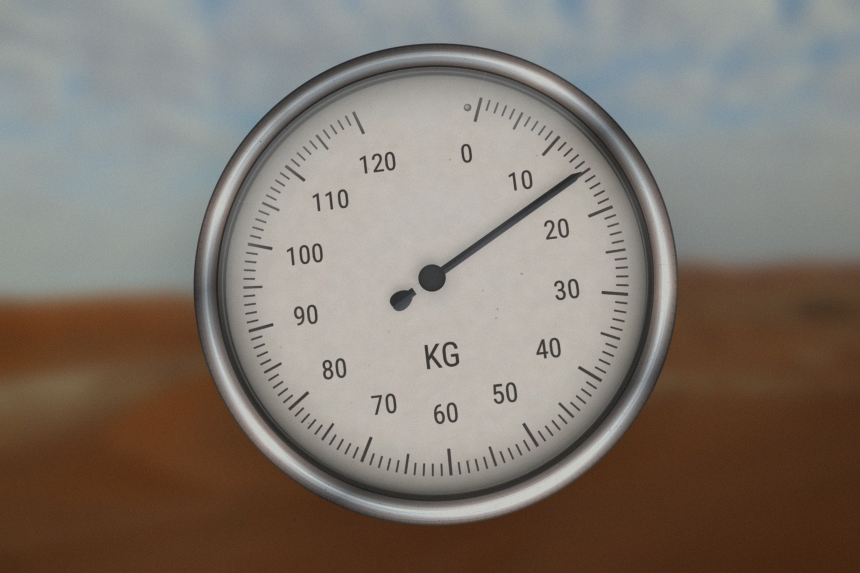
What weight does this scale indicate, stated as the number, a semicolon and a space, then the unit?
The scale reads 15; kg
